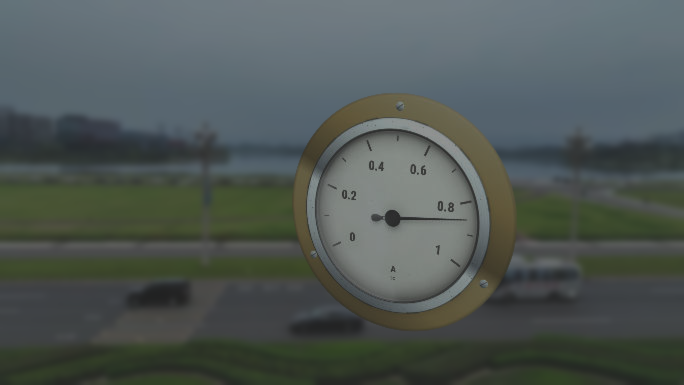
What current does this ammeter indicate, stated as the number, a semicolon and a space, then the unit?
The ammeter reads 0.85; A
